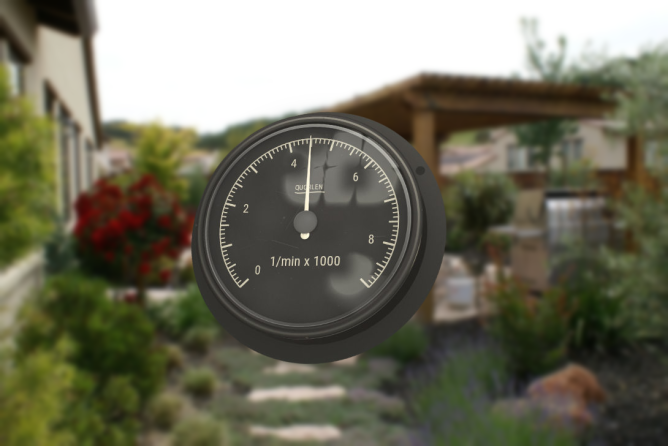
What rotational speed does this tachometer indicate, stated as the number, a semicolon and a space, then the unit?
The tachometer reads 4500; rpm
